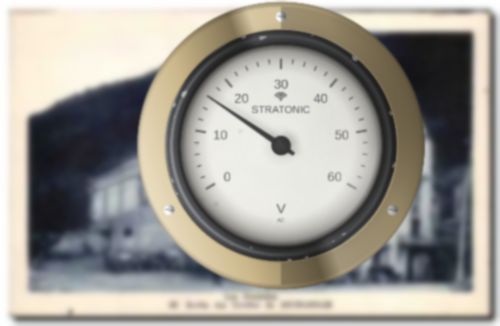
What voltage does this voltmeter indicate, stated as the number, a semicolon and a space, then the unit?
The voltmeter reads 16; V
